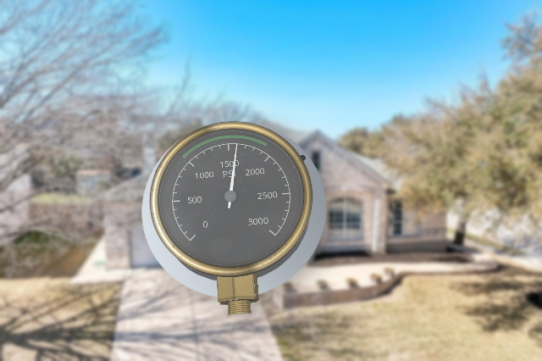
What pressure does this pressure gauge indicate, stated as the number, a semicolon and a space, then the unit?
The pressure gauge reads 1600; psi
